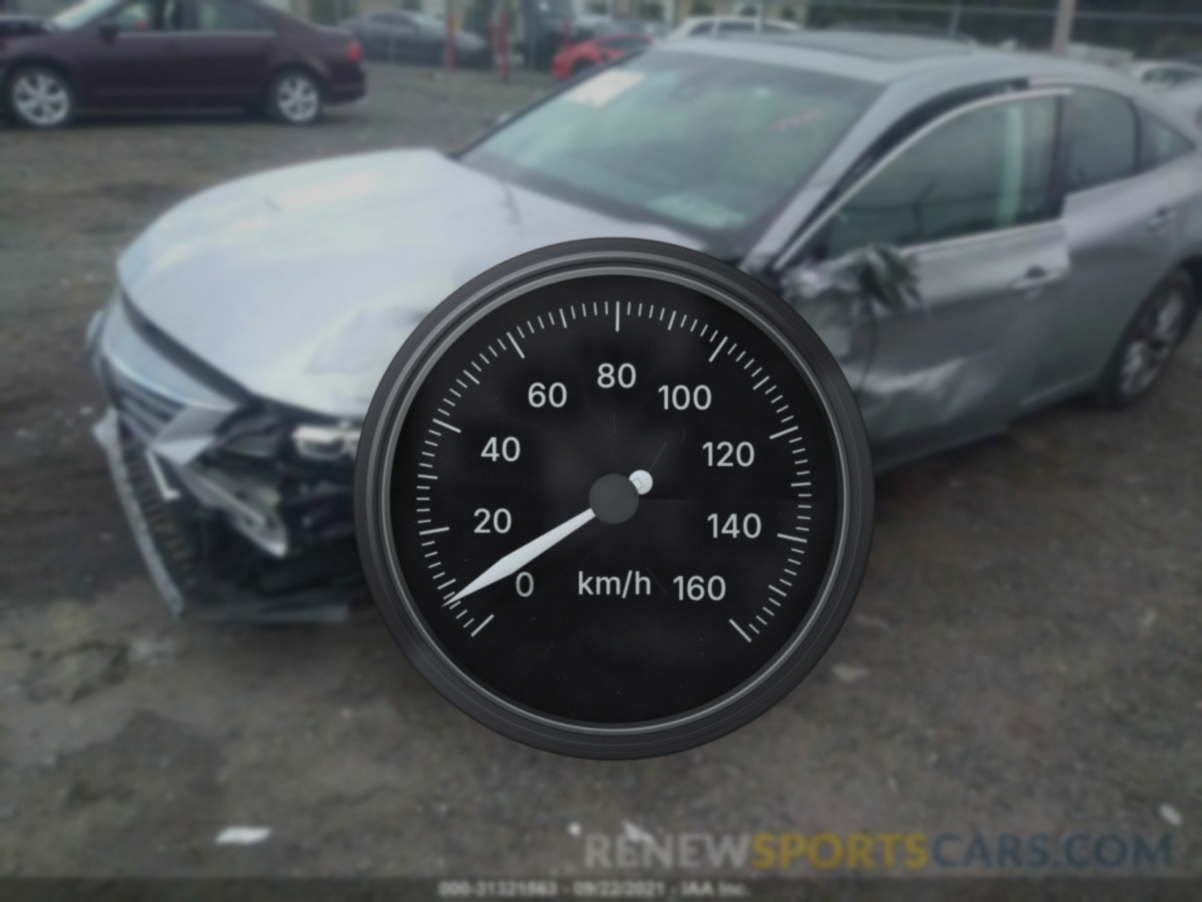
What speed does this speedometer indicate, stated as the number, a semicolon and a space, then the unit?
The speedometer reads 7; km/h
